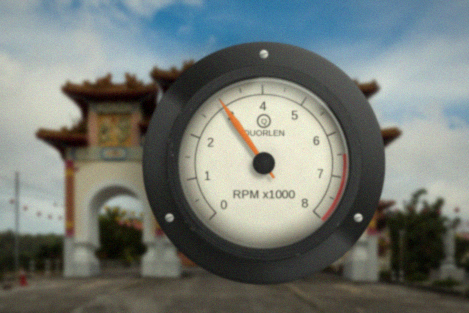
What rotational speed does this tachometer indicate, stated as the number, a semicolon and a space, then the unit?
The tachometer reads 3000; rpm
